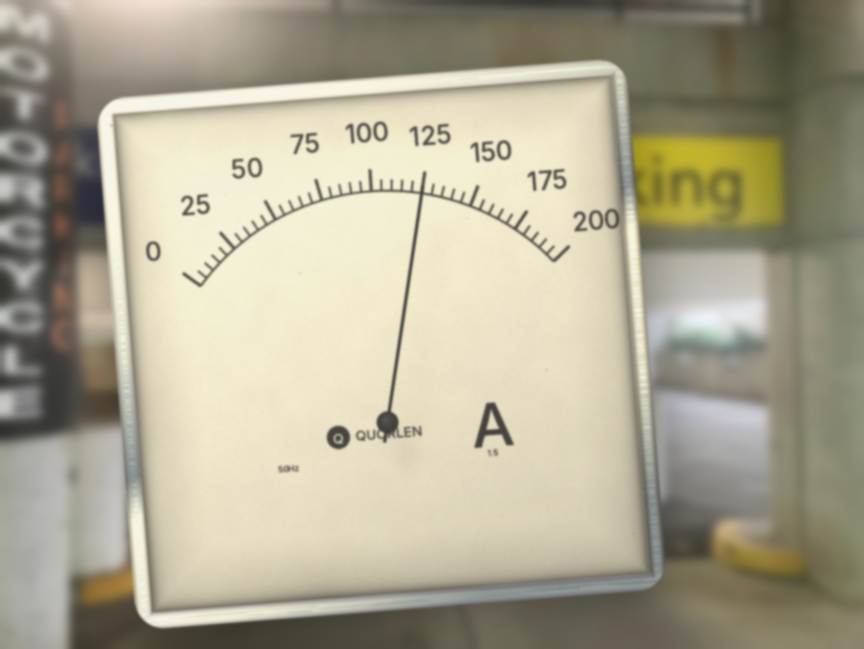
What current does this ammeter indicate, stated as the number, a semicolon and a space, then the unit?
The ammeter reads 125; A
